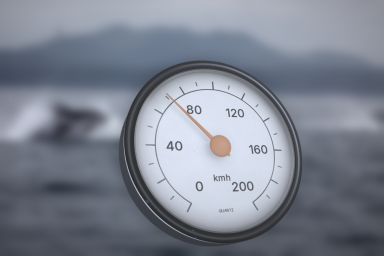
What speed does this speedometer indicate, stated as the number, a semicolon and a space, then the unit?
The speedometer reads 70; km/h
